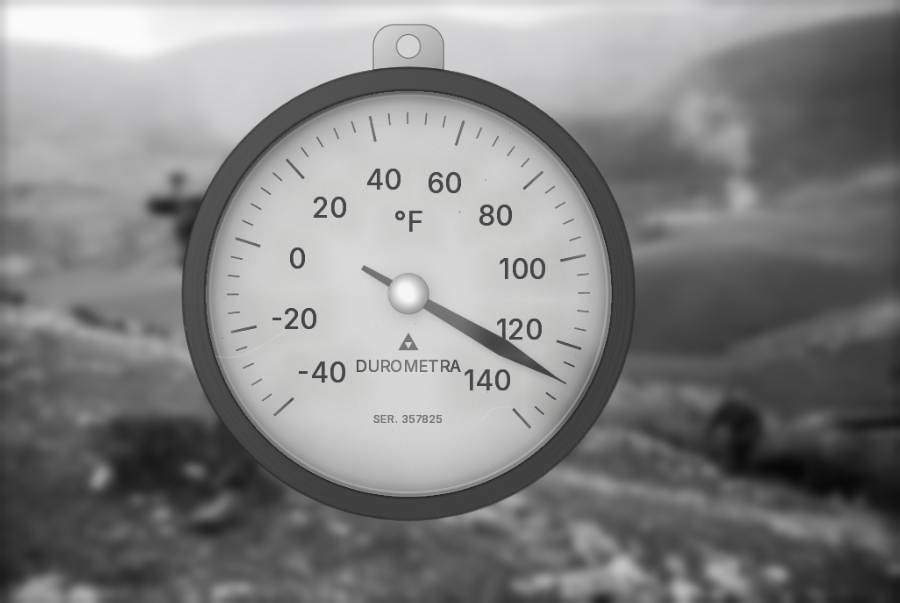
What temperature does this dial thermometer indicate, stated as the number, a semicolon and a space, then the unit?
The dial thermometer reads 128; °F
